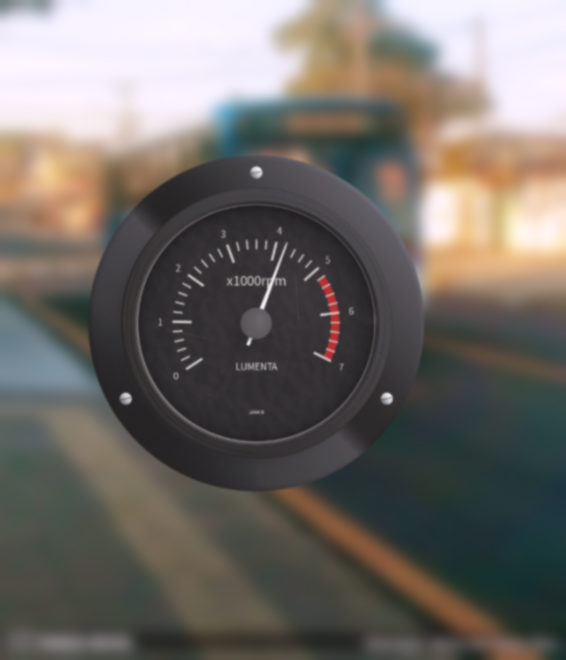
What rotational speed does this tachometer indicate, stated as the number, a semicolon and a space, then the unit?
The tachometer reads 4200; rpm
